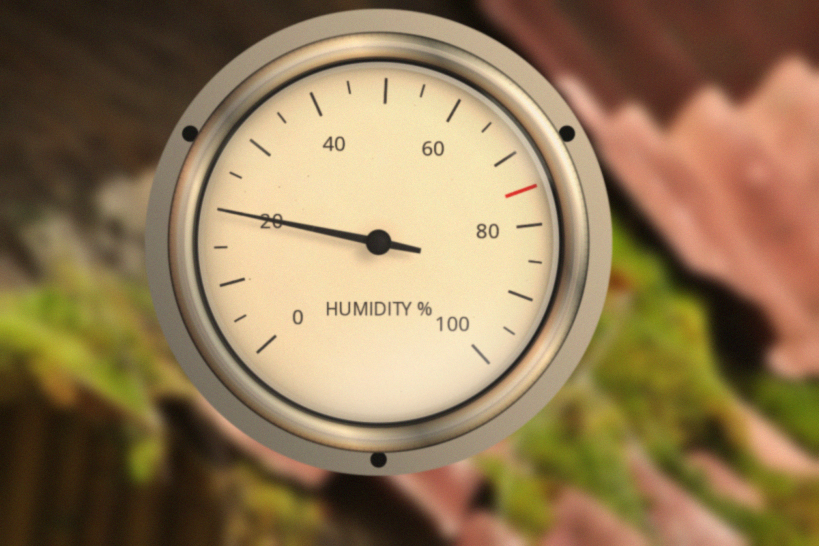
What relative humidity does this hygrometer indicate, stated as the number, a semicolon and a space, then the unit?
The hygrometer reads 20; %
